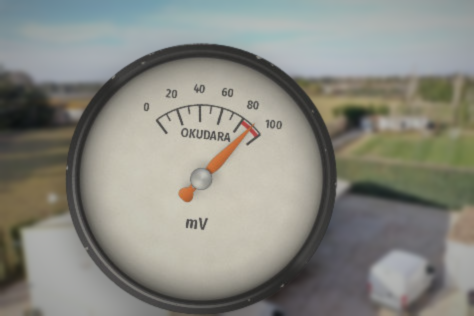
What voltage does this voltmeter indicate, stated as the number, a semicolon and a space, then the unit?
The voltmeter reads 90; mV
